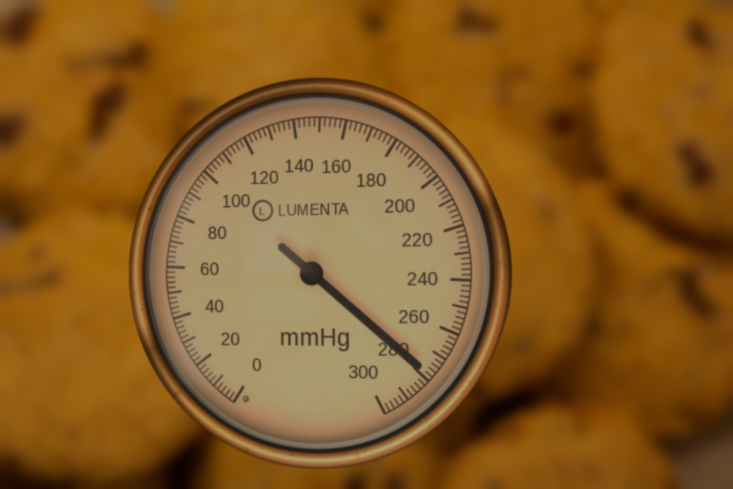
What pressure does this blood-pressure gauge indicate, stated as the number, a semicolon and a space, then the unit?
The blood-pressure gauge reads 278; mmHg
